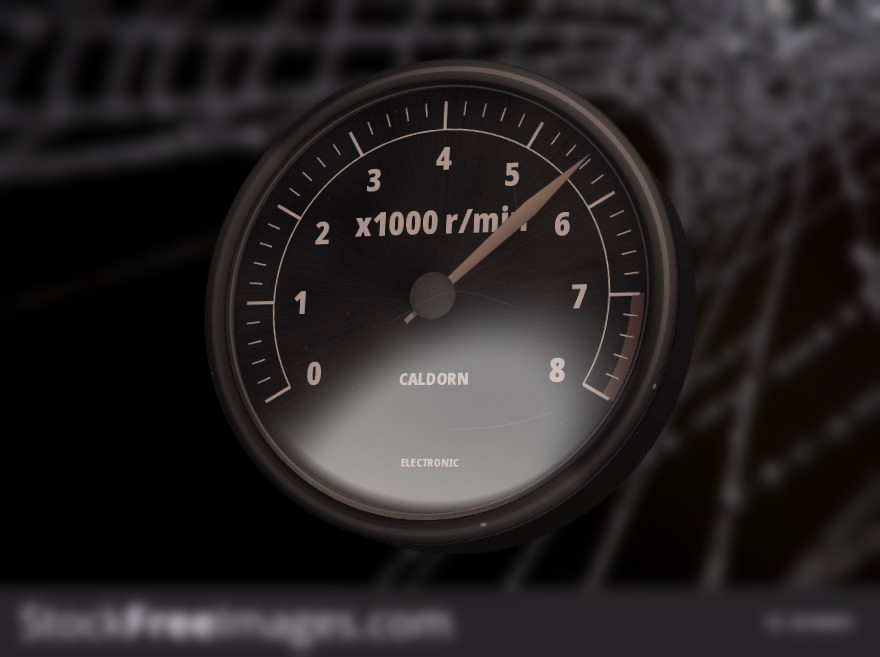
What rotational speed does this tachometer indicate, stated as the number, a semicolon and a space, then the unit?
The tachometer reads 5600; rpm
